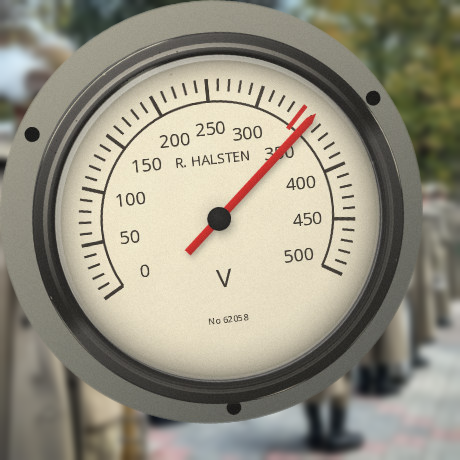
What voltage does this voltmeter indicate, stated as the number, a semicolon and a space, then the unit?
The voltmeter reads 350; V
